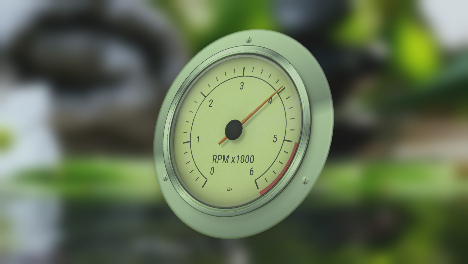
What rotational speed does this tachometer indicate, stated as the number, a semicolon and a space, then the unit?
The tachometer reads 4000; rpm
